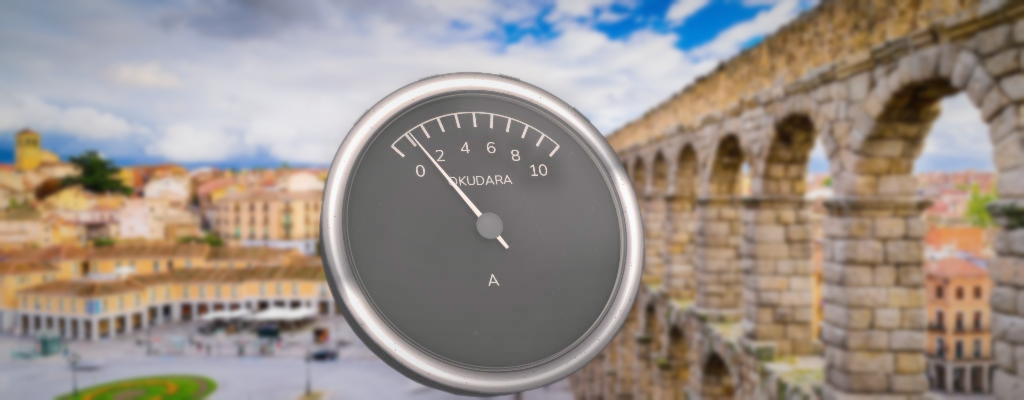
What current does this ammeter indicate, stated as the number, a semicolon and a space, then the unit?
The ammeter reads 1; A
